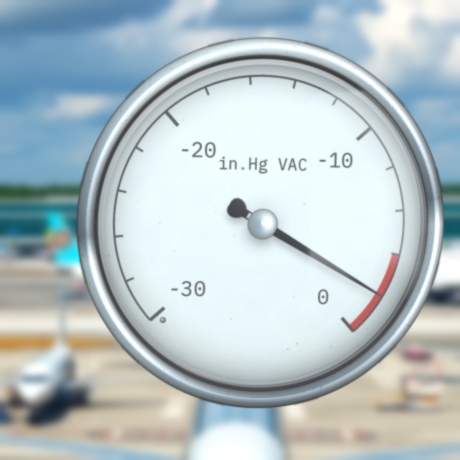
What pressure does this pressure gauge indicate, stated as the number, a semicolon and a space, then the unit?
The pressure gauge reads -2; inHg
